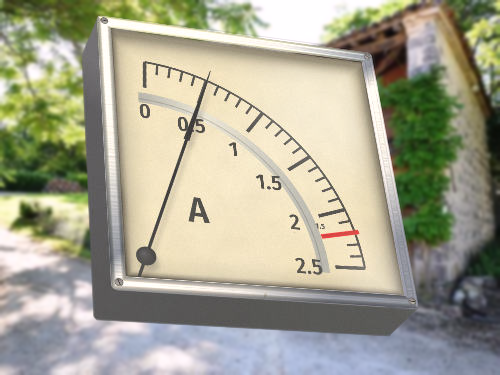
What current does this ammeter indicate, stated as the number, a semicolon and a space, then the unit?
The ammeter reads 0.5; A
